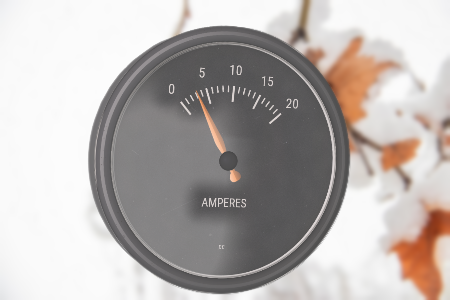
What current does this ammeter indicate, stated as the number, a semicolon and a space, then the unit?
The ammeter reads 3; A
